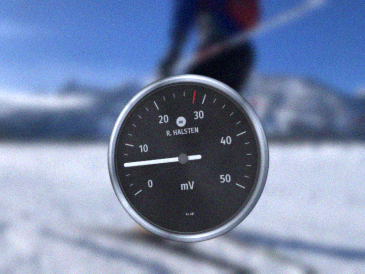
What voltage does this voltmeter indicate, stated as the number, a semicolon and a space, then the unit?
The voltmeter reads 6; mV
